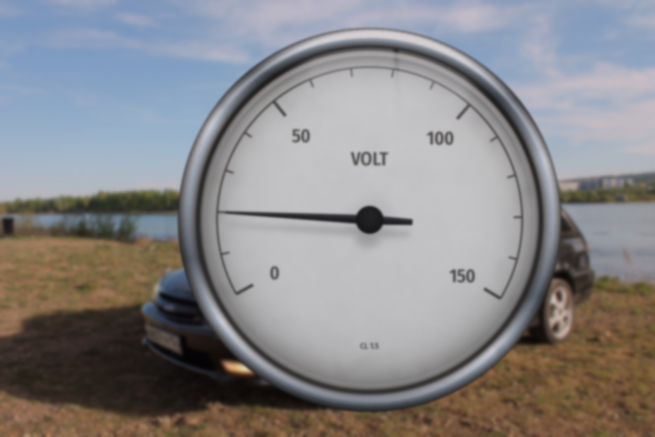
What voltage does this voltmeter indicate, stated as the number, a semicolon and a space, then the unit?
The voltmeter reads 20; V
